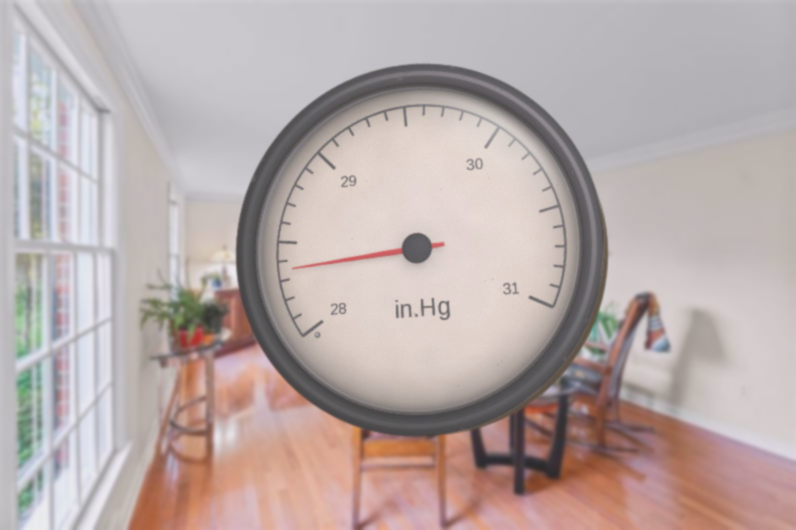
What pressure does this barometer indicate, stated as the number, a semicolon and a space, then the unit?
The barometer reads 28.35; inHg
